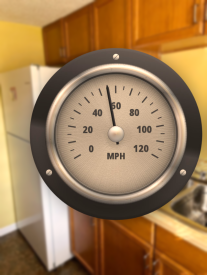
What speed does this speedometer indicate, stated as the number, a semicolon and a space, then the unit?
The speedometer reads 55; mph
